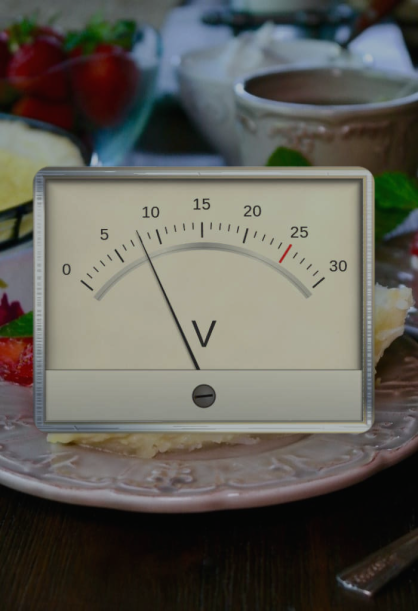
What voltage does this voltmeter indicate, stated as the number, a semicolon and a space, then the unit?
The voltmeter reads 8; V
